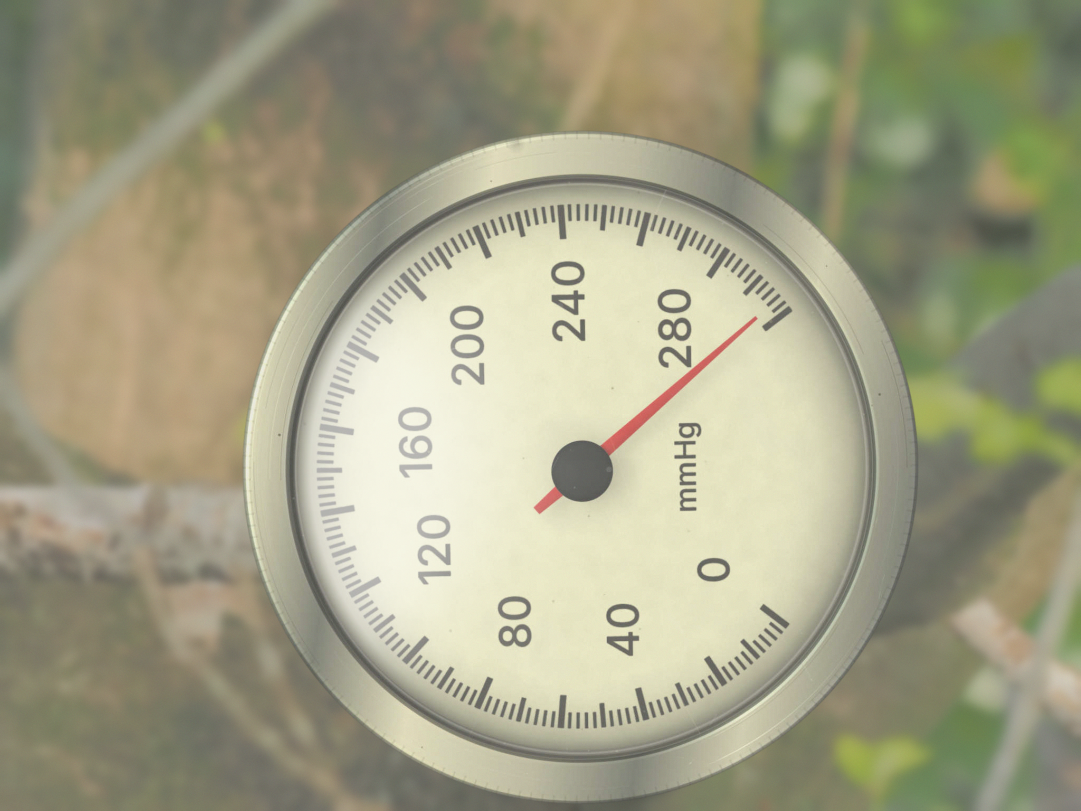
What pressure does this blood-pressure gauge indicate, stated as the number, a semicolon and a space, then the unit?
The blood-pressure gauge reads 296; mmHg
